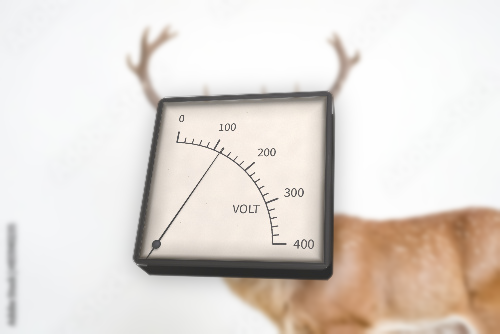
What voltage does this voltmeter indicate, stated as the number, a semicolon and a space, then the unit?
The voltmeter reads 120; V
